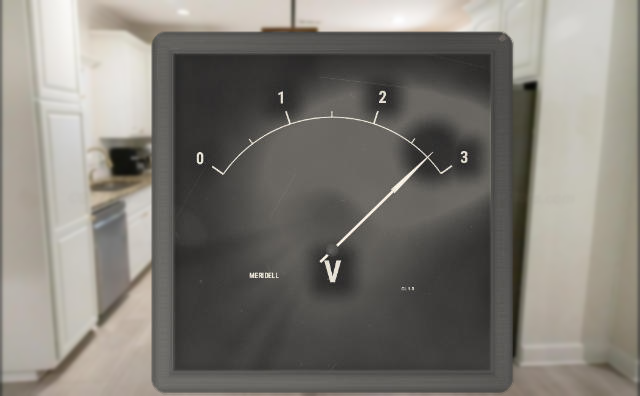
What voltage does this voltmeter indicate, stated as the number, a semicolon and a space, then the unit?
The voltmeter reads 2.75; V
